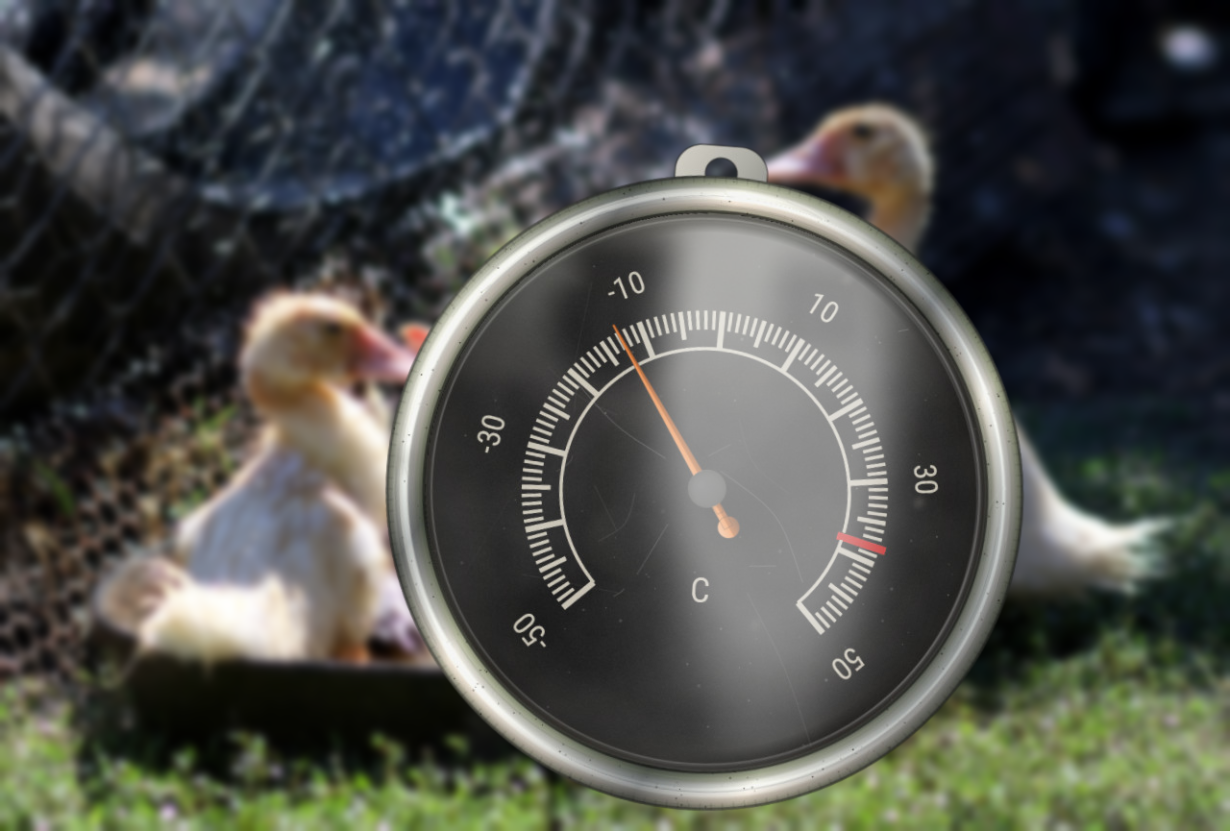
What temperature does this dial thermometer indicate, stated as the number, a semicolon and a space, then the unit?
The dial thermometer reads -13; °C
